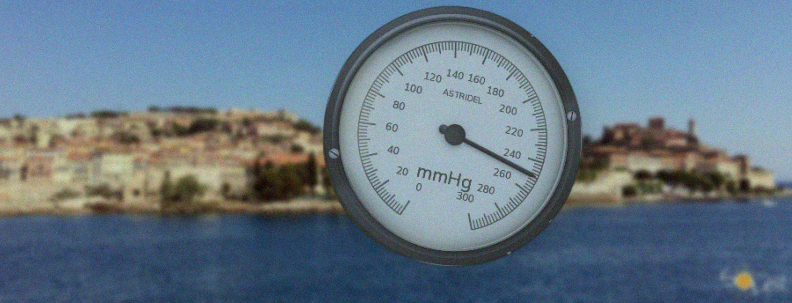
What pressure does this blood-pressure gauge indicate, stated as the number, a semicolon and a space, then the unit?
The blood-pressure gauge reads 250; mmHg
